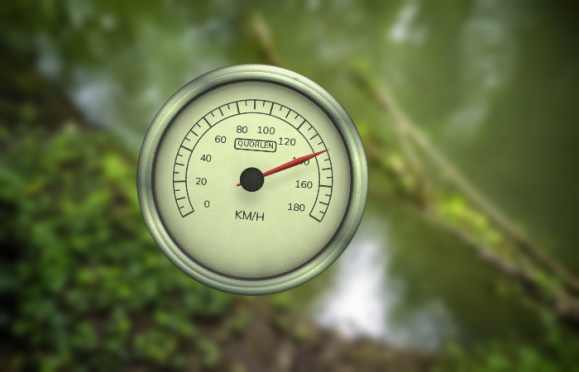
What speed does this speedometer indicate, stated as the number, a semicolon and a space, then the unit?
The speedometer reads 140; km/h
